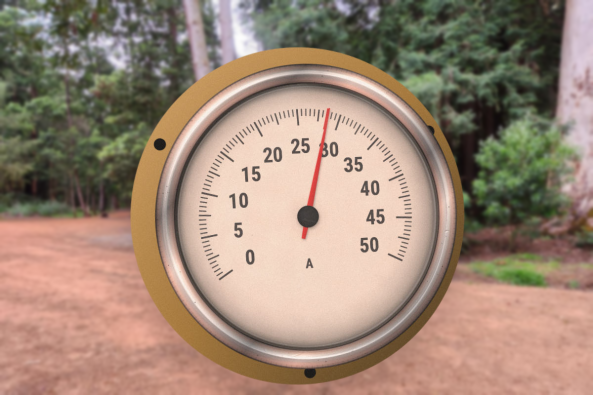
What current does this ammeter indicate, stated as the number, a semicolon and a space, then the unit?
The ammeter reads 28.5; A
